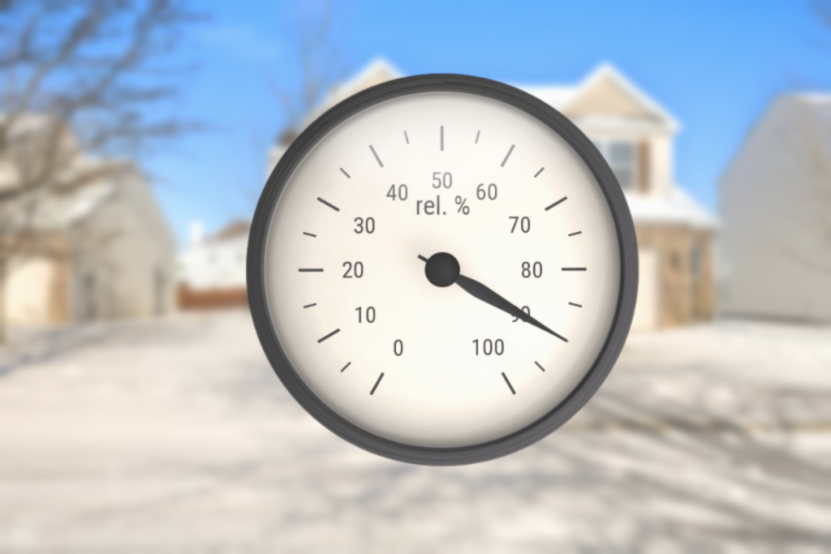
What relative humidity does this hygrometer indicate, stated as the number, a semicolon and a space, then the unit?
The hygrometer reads 90; %
